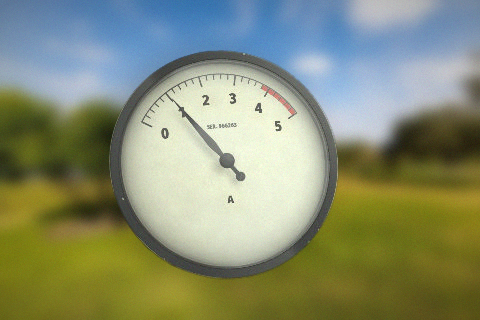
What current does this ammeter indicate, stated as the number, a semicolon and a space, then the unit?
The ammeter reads 1; A
